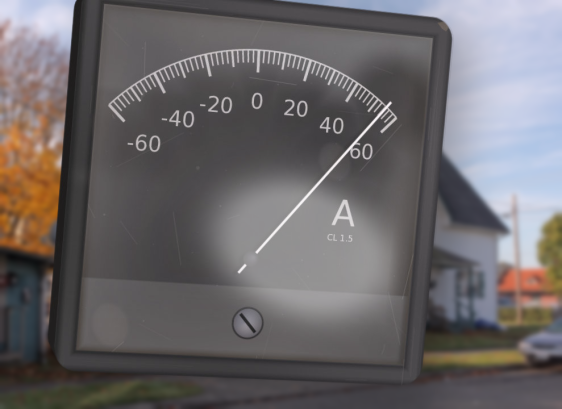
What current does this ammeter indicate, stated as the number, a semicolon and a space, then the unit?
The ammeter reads 54; A
